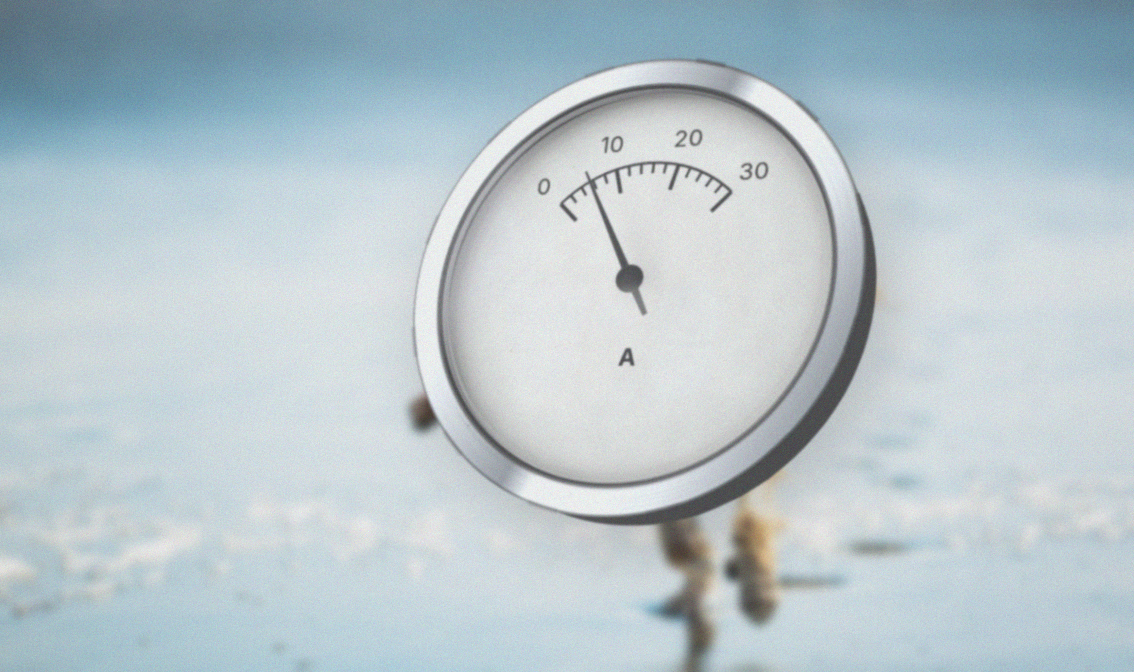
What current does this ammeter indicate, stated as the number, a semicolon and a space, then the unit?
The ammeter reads 6; A
